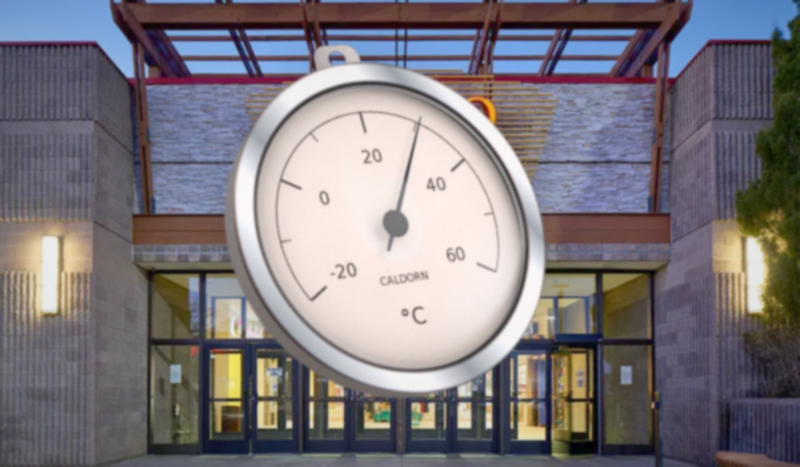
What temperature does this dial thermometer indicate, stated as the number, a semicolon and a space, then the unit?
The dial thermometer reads 30; °C
